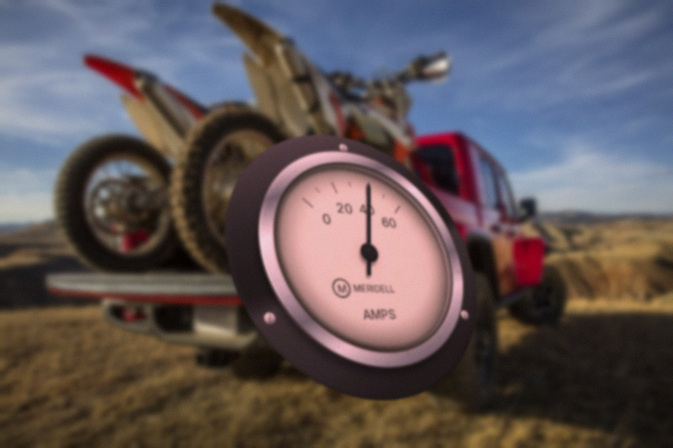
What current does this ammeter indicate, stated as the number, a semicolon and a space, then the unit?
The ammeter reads 40; A
